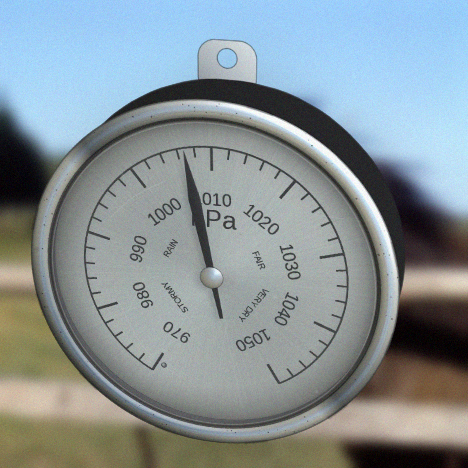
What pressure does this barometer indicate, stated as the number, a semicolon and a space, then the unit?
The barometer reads 1007; hPa
